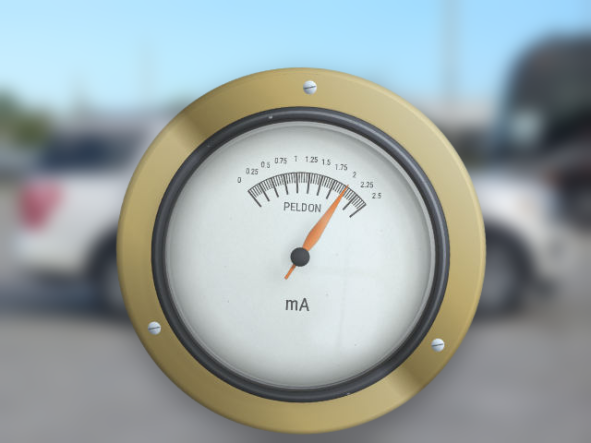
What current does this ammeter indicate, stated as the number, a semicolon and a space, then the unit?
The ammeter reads 2; mA
